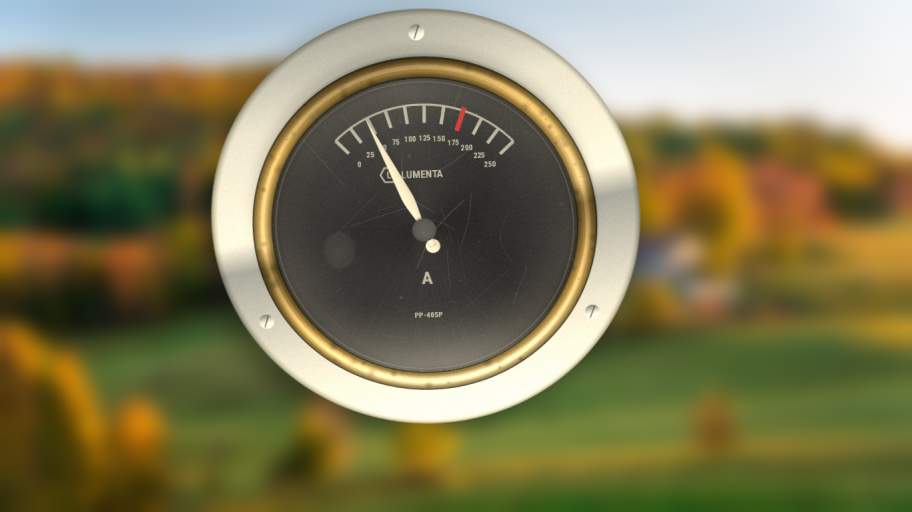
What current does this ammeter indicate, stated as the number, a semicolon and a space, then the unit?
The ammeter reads 50; A
